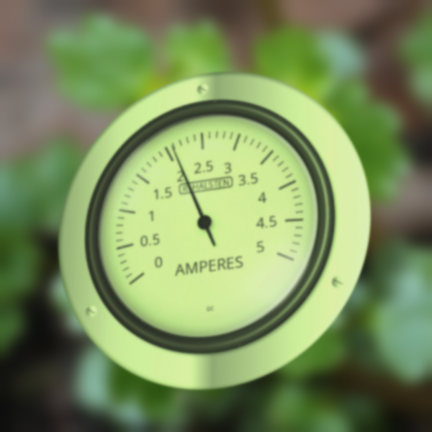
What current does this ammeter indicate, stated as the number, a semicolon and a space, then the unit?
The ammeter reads 2.1; A
